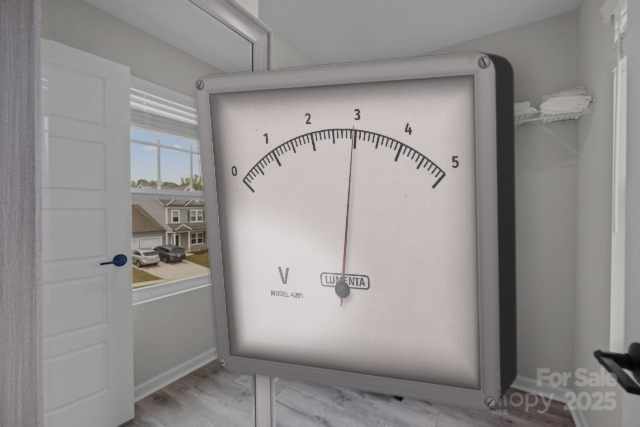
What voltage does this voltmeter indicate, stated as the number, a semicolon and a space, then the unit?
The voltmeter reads 3; V
